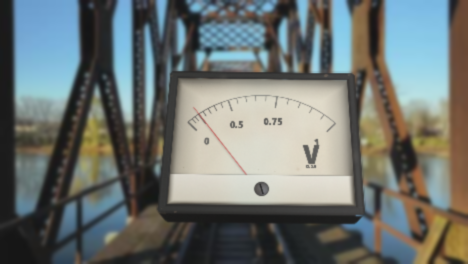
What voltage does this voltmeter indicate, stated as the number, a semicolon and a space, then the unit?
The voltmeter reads 0.25; V
